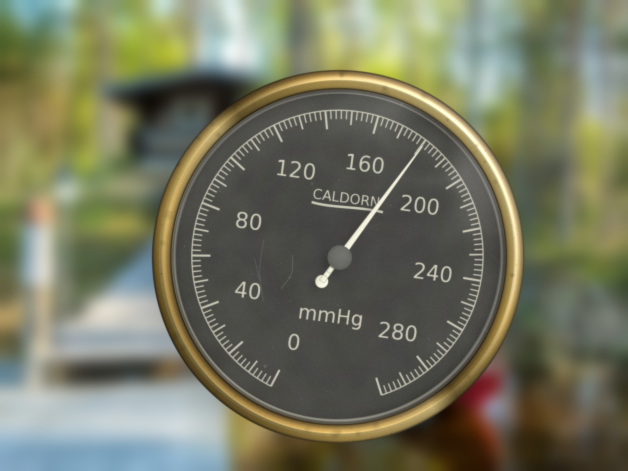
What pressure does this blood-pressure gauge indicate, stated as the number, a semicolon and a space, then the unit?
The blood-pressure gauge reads 180; mmHg
